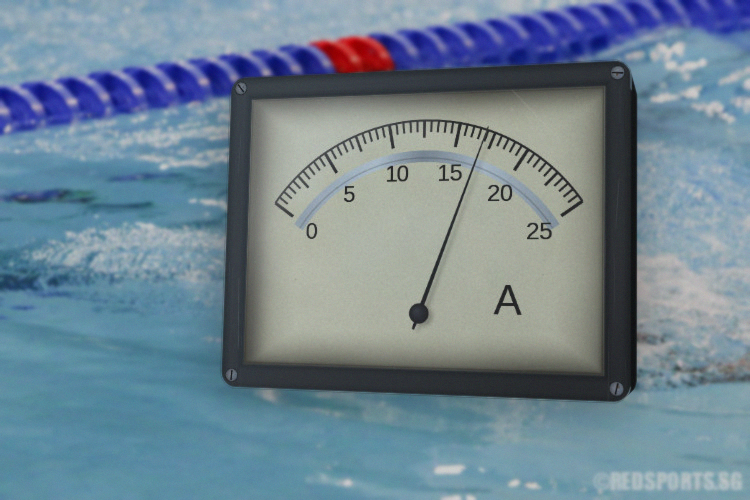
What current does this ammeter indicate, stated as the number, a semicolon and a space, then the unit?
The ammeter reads 17; A
